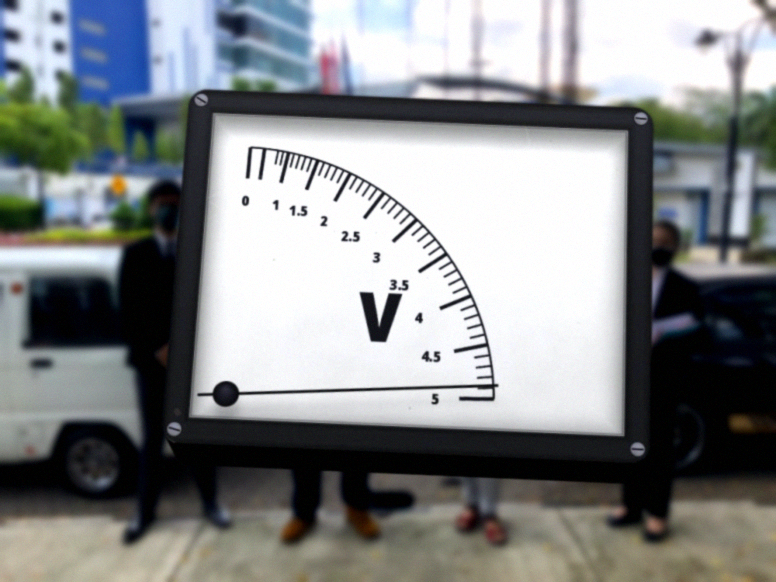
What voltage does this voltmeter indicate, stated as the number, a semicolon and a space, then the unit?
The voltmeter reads 4.9; V
